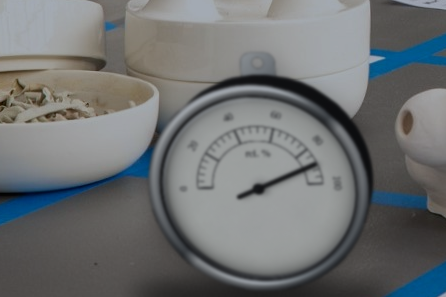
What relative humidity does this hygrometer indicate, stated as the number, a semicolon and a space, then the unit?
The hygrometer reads 88; %
